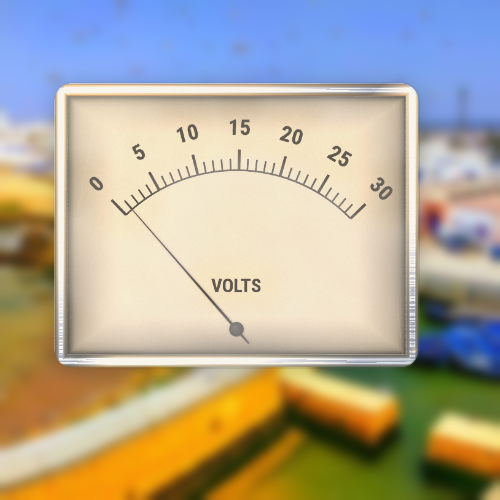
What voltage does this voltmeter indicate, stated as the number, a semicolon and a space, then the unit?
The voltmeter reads 1; V
